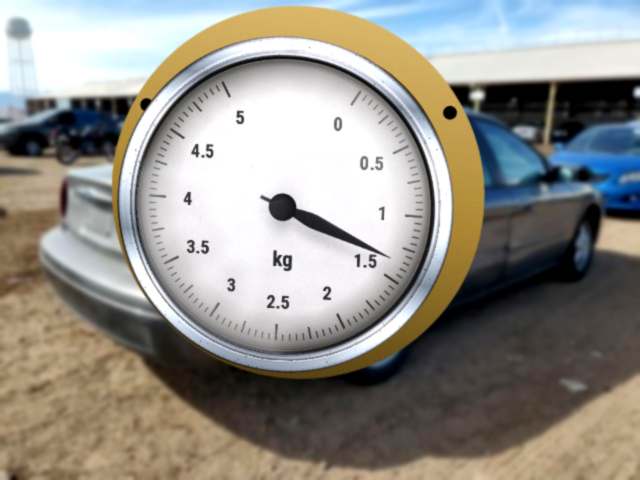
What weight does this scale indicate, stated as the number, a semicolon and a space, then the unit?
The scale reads 1.35; kg
